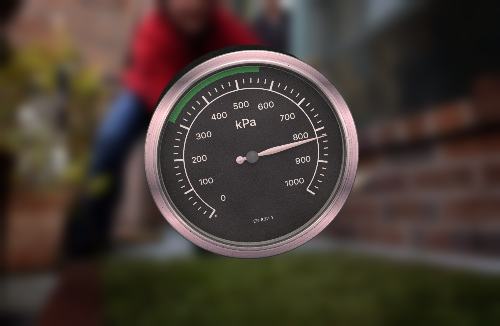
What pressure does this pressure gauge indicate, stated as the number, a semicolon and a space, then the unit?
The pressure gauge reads 820; kPa
